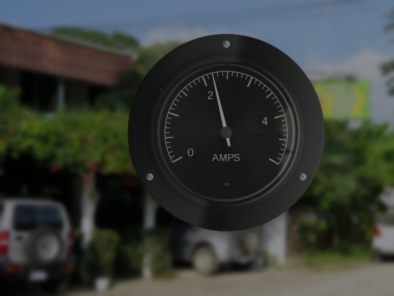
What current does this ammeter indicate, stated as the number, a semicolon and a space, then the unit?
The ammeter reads 2.2; A
